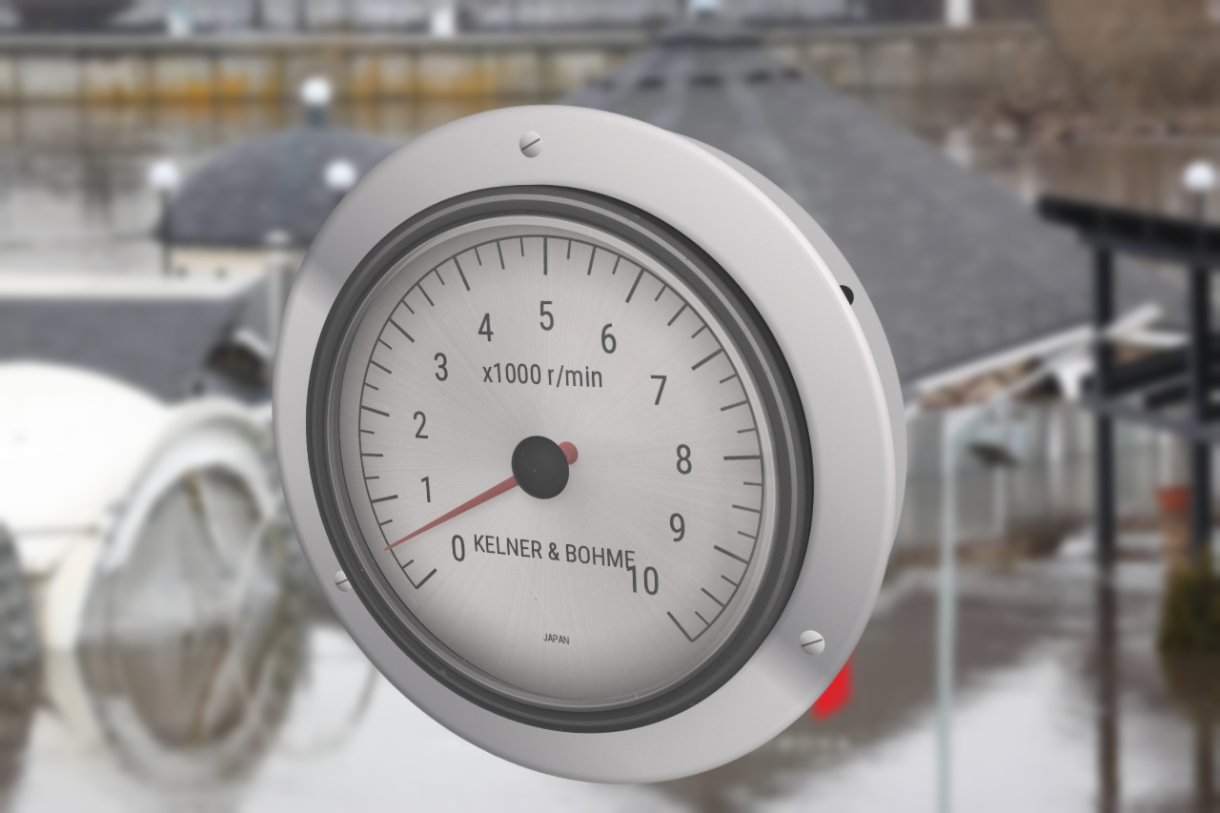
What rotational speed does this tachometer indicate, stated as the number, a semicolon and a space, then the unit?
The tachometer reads 500; rpm
